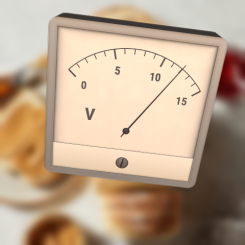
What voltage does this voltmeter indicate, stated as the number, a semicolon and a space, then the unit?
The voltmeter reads 12; V
